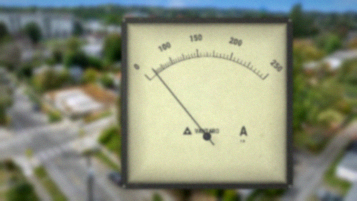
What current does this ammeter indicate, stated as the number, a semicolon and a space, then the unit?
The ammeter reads 50; A
